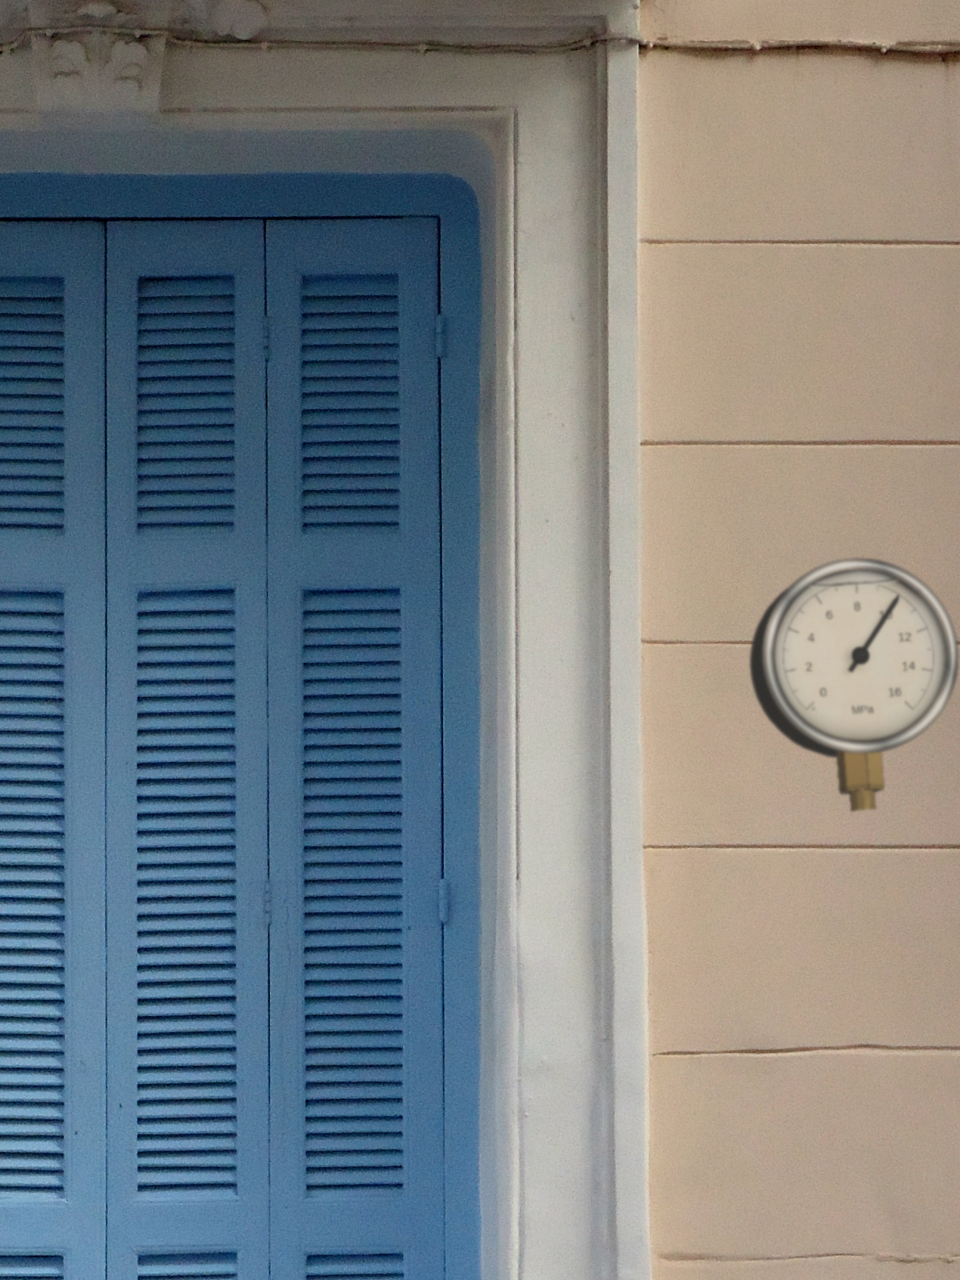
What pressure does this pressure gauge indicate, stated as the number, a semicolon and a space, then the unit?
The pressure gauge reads 10; MPa
